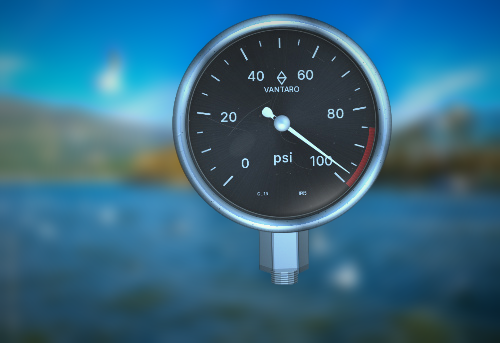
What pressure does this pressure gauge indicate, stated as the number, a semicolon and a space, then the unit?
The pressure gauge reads 97.5; psi
